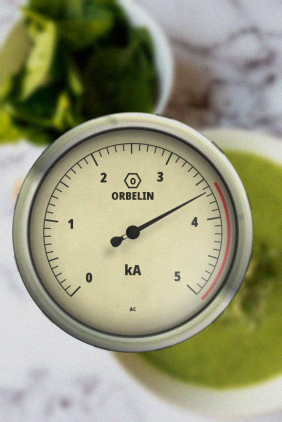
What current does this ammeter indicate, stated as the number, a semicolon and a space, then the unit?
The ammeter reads 3.65; kA
